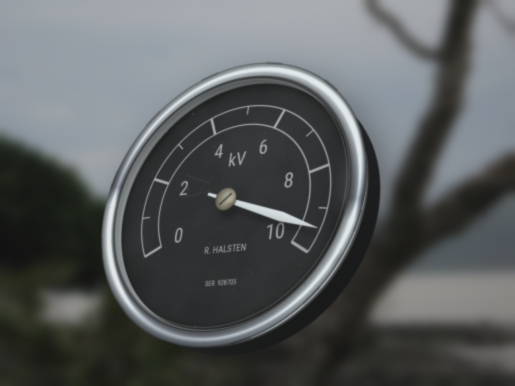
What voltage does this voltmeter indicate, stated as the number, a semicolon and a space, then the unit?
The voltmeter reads 9.5; kV
